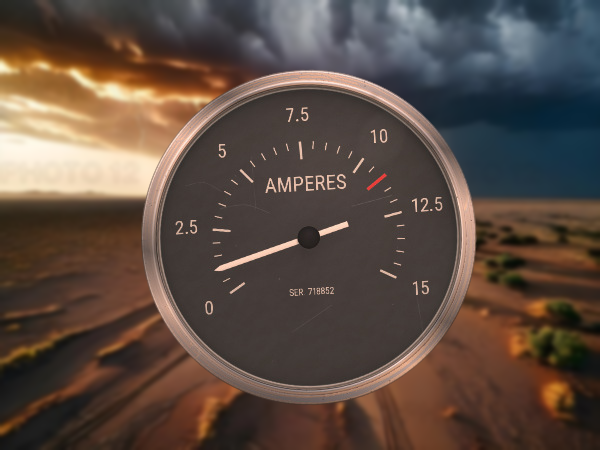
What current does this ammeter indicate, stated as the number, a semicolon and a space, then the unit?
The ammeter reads 1; A
